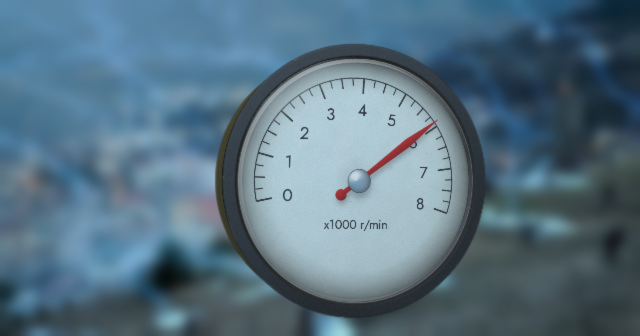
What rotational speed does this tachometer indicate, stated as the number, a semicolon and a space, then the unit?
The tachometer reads 5875; rpm
